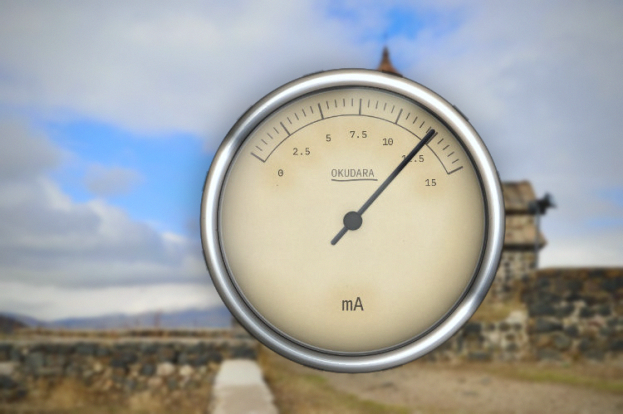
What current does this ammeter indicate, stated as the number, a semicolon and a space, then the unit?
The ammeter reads 12.25; mA
